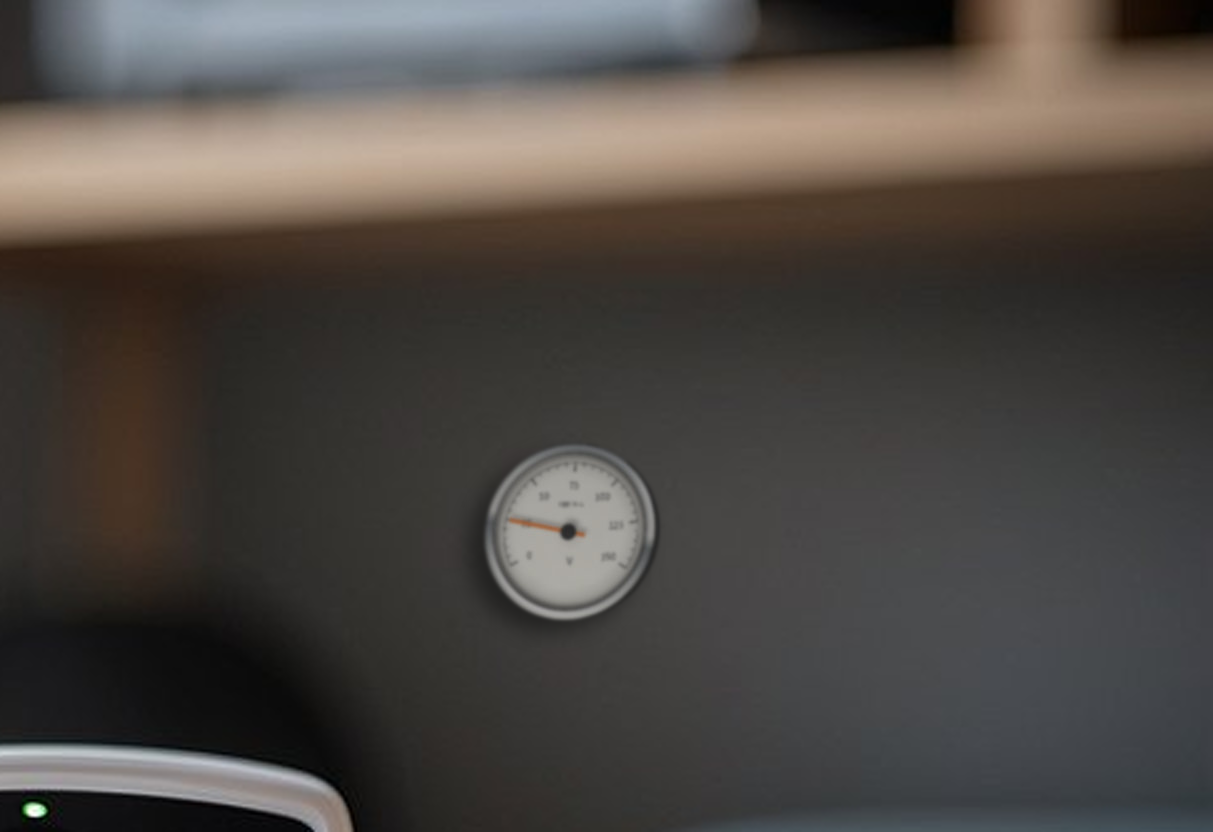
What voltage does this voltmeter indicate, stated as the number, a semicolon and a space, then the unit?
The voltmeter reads 25; V
